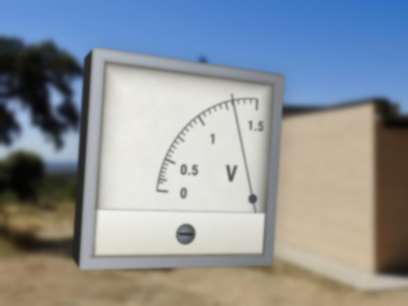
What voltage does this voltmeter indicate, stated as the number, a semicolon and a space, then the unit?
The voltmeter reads 1.3; V
